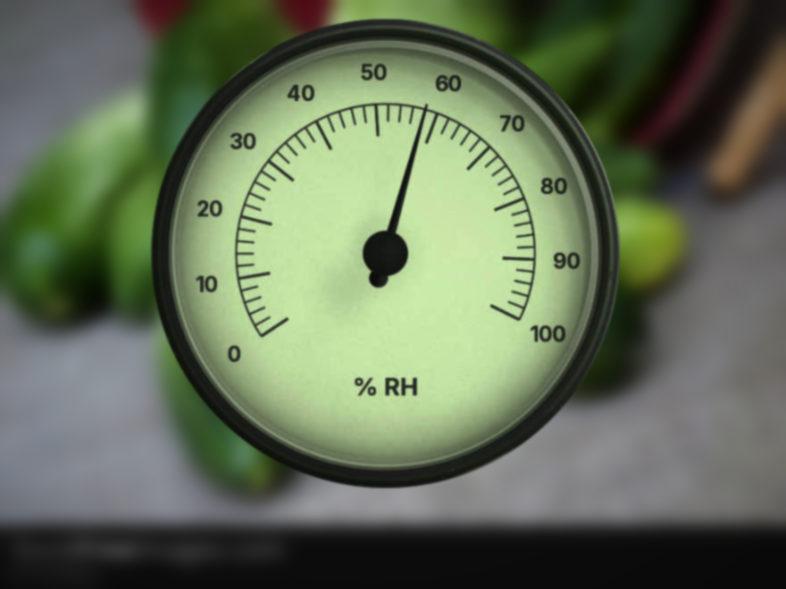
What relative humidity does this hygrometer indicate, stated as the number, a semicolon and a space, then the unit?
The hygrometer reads 58; %
